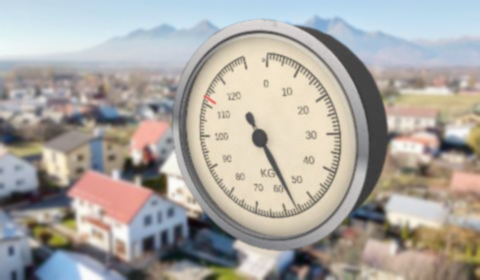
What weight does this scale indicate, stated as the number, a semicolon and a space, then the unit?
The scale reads 55; kg
